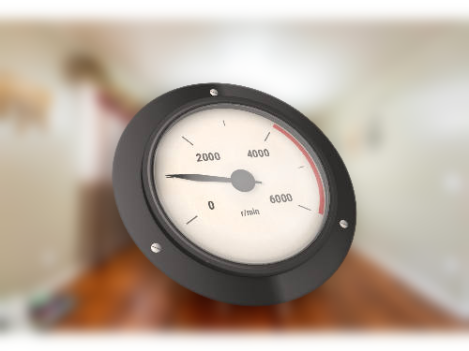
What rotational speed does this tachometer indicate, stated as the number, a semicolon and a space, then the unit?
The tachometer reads 1000; rpm
